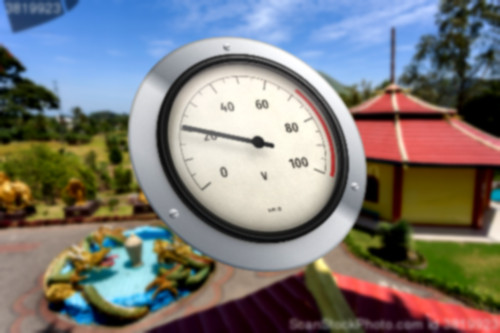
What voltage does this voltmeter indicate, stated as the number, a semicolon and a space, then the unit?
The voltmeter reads 20; V
